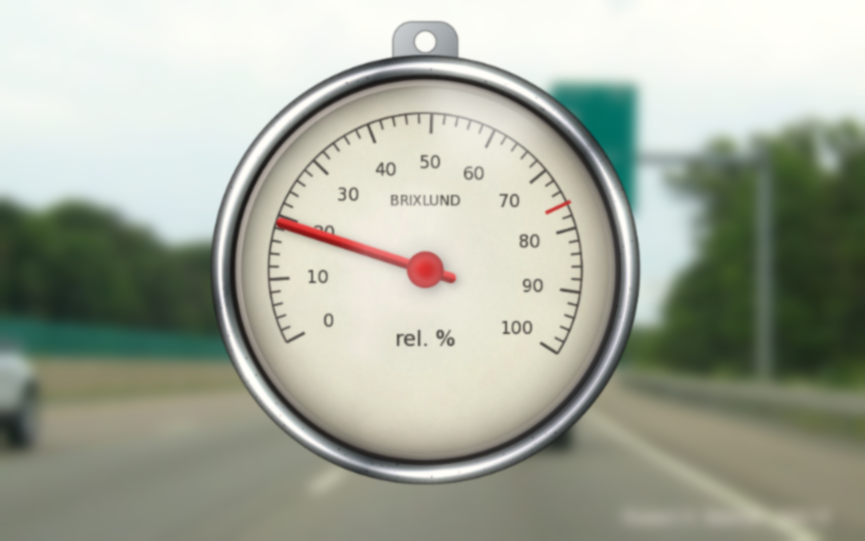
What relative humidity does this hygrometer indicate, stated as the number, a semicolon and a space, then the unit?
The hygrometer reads 19; %
